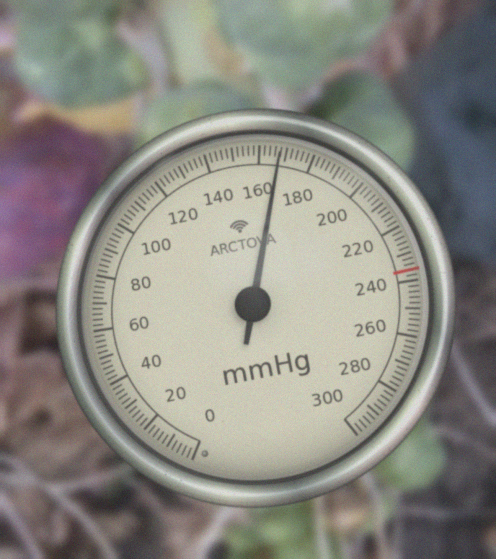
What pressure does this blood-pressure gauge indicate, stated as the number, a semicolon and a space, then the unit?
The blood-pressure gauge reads 168; mmHg
